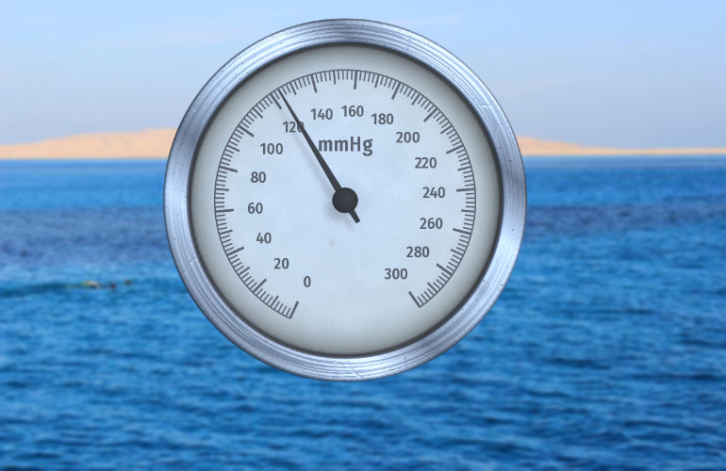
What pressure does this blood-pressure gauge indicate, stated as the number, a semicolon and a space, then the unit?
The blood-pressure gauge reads 124; mmHg
